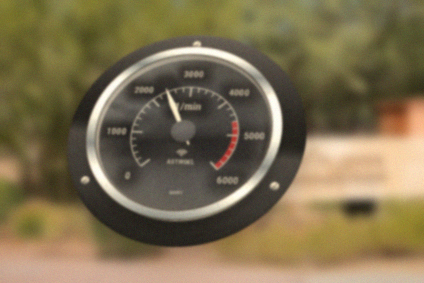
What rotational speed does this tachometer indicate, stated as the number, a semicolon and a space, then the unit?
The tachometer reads 2400; rpm
